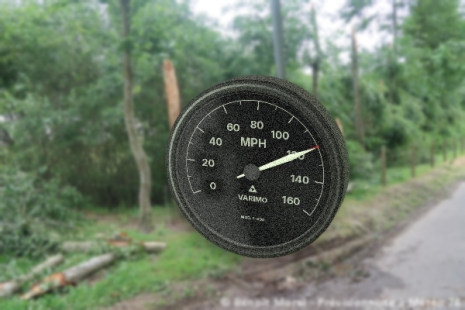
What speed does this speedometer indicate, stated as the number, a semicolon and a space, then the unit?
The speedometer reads 120; mph
